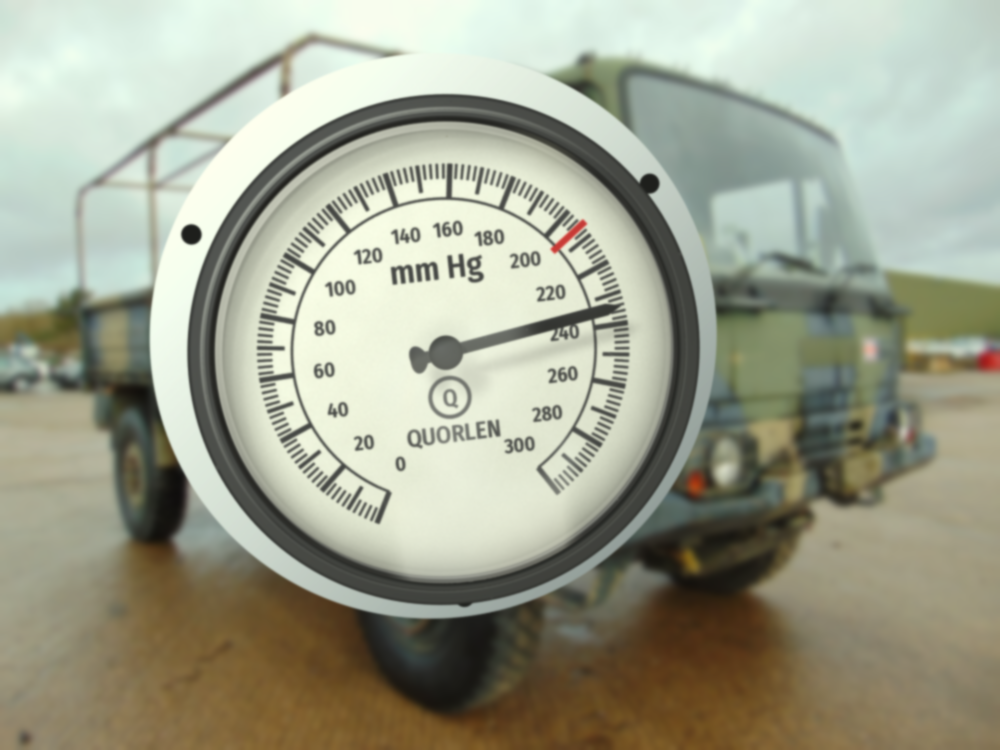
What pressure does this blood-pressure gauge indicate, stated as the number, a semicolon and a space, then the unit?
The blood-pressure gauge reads 234; mmHg
